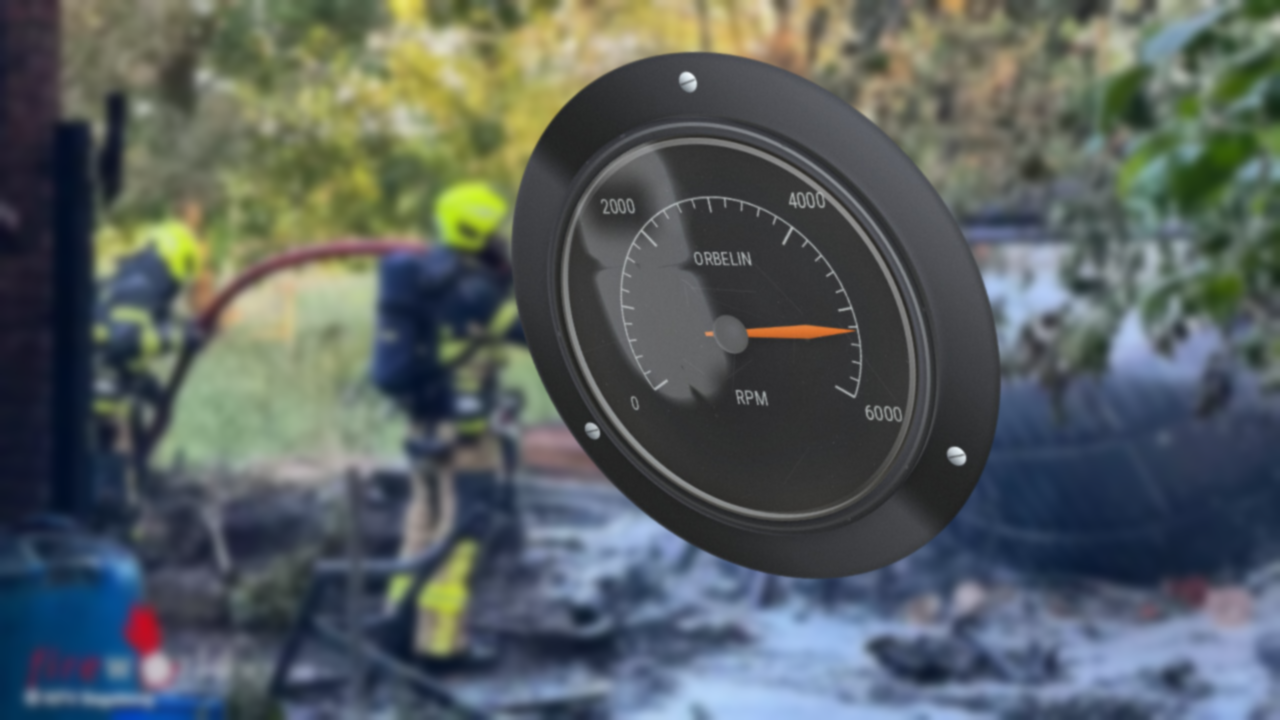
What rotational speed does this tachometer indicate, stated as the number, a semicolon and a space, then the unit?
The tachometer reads 5200; rpm
